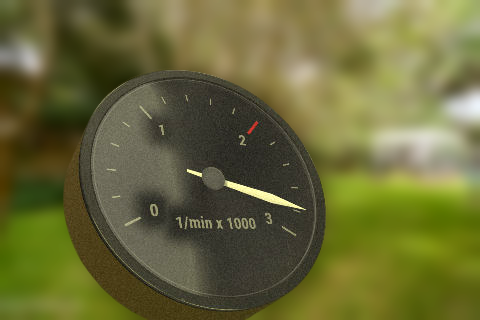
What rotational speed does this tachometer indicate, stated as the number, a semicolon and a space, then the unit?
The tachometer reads 2800; rpm
